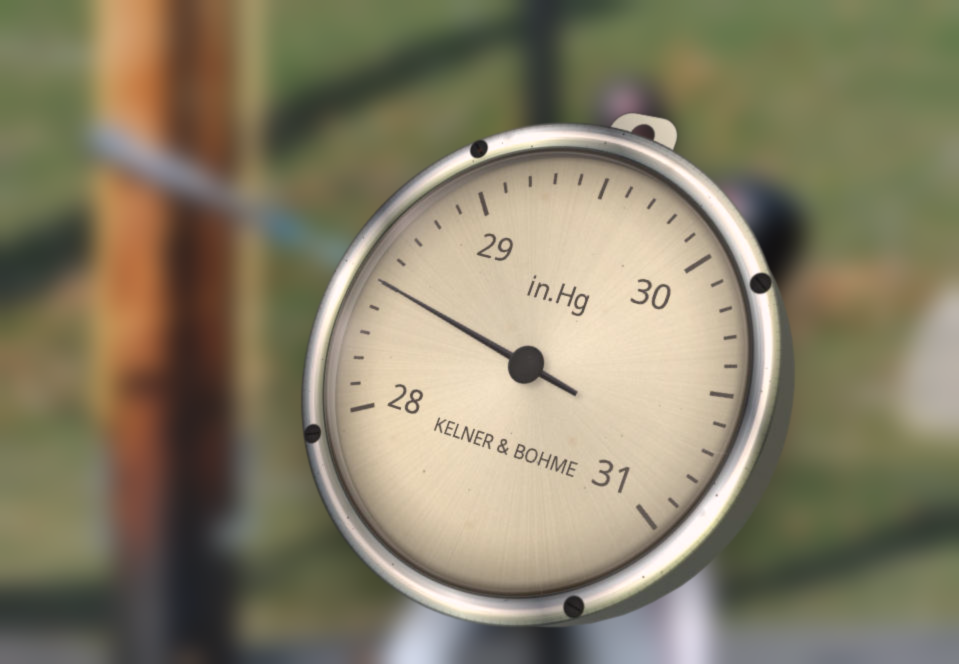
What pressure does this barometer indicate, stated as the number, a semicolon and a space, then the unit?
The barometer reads 28.5; inHg
